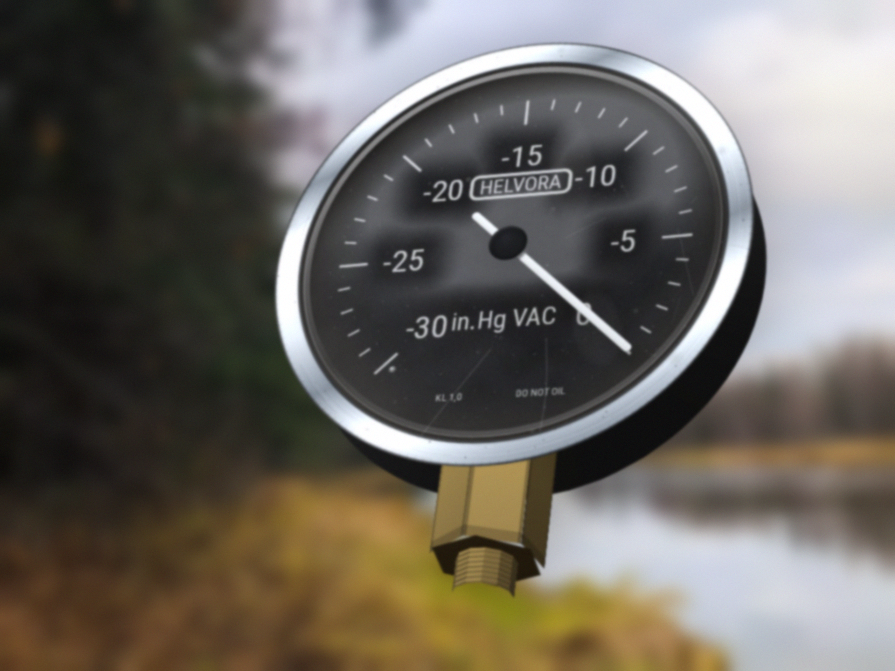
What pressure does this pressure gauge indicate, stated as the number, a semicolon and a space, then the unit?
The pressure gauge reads 0; inHg
